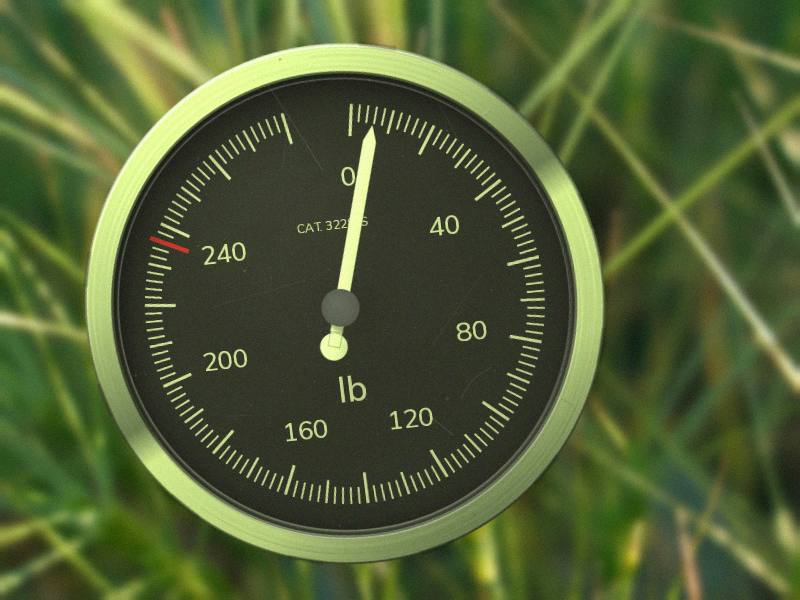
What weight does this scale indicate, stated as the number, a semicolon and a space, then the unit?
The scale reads 6; lb
